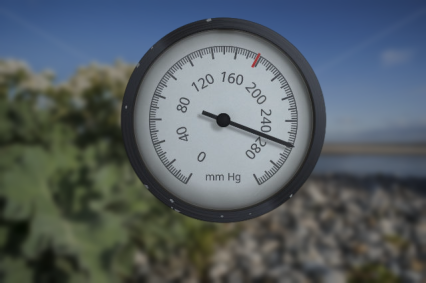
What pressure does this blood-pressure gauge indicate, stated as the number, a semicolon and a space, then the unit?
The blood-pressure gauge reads 260; mmHg
